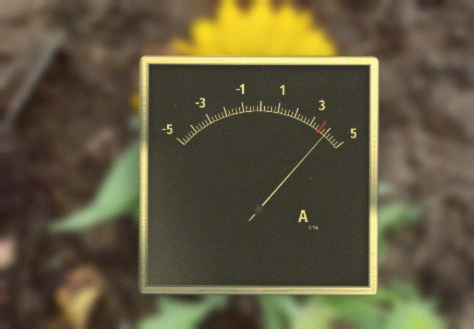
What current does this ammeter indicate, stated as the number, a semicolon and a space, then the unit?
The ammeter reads 4; A
